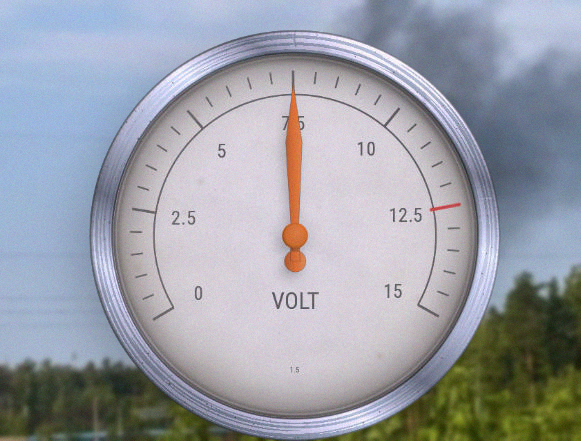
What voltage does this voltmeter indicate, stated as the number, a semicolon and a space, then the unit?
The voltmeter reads 7.5; V
